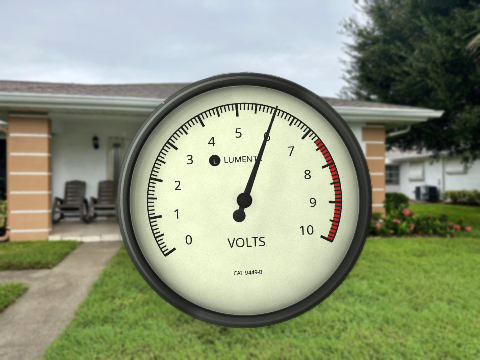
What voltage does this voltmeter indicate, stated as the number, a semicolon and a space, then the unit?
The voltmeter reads 6; V
